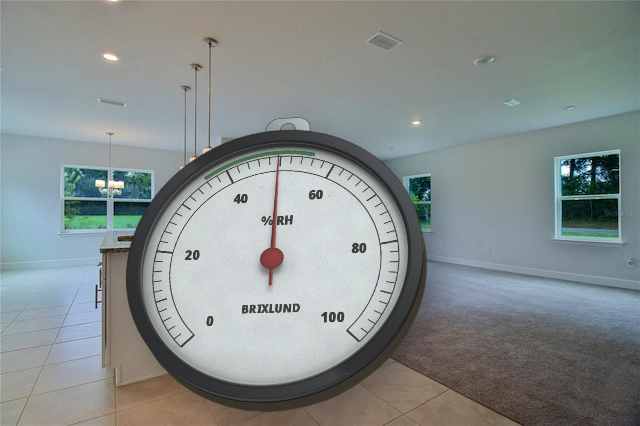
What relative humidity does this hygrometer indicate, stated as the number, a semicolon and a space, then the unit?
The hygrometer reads 50; %
